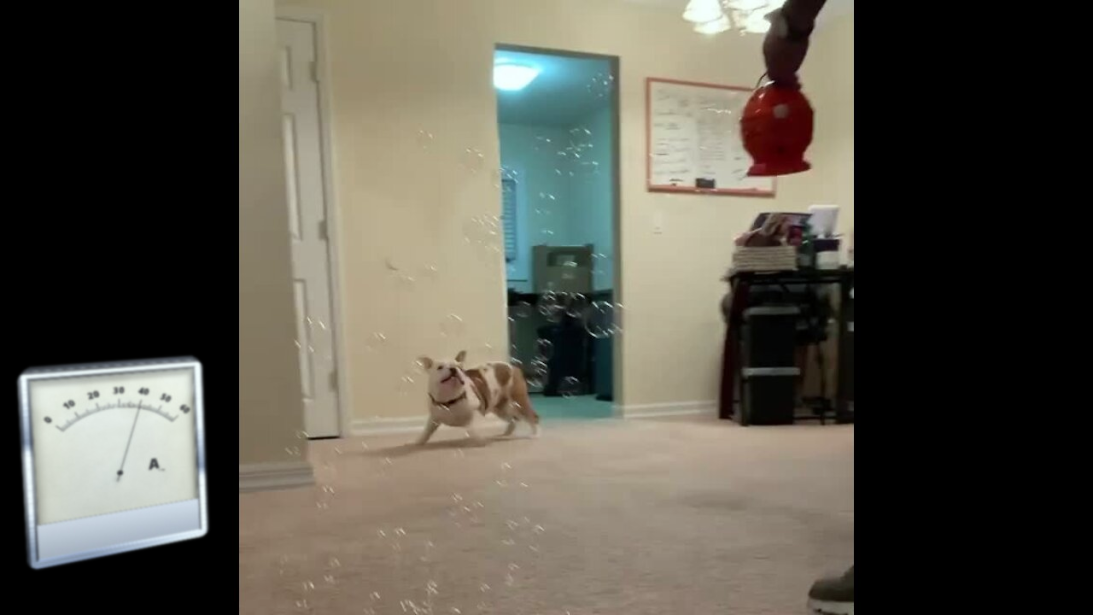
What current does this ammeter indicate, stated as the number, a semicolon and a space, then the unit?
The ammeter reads 40; A
